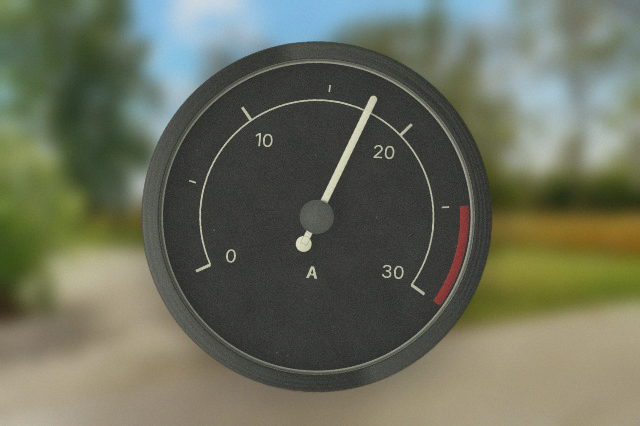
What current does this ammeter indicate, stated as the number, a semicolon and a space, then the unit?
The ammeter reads 17.5; A
